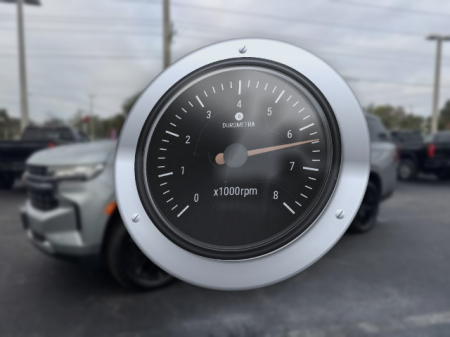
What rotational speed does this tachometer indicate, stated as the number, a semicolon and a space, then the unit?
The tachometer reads 6400; rpm
